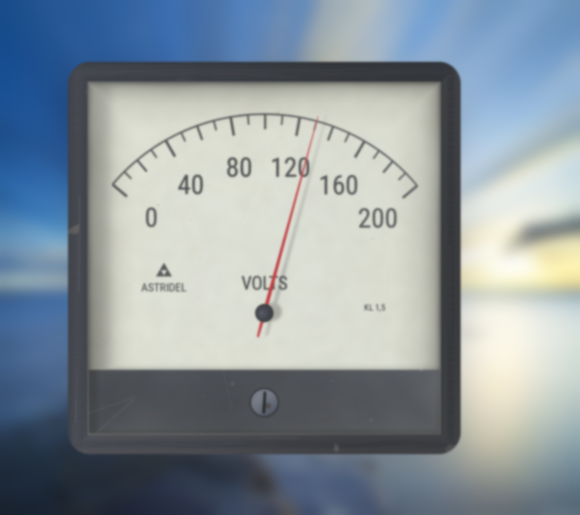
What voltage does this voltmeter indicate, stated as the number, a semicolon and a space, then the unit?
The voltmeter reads 130; V
